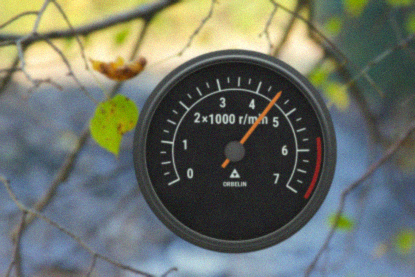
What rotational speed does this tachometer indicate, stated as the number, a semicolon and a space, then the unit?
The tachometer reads 4500; rpm
